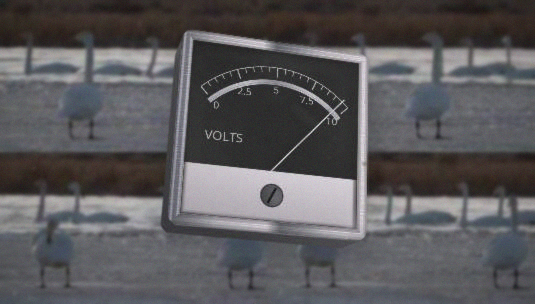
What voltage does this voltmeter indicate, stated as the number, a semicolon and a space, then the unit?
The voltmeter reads 9.5; V
